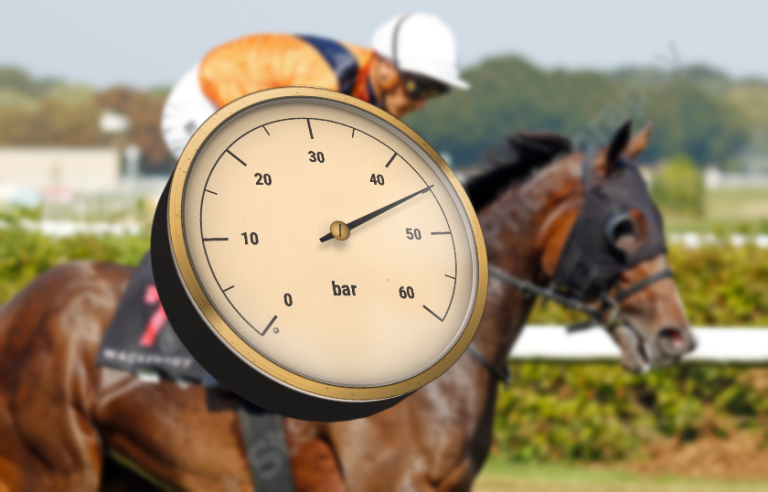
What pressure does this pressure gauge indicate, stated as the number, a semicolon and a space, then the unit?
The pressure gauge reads 45; bar
